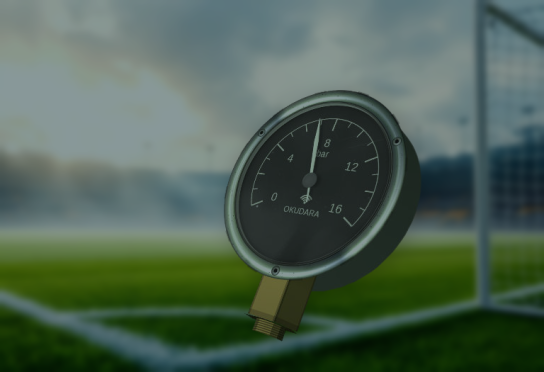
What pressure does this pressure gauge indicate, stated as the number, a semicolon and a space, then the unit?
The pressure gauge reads 7; bar
